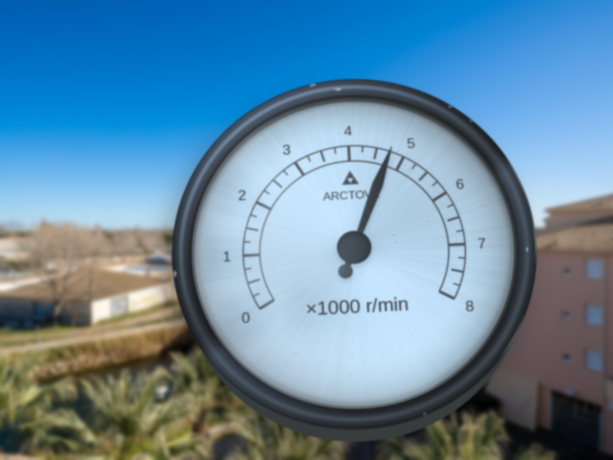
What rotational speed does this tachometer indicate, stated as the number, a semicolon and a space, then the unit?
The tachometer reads 4750; rpm
